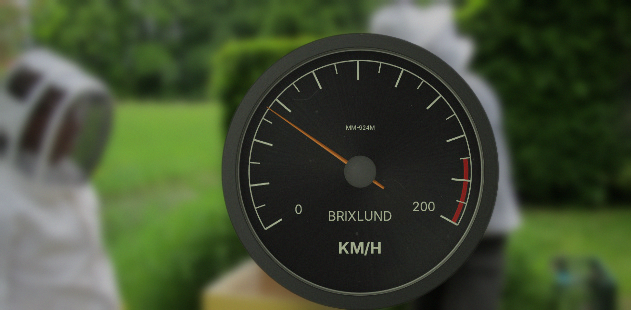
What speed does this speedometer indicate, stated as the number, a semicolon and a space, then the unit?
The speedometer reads 55; km/h
